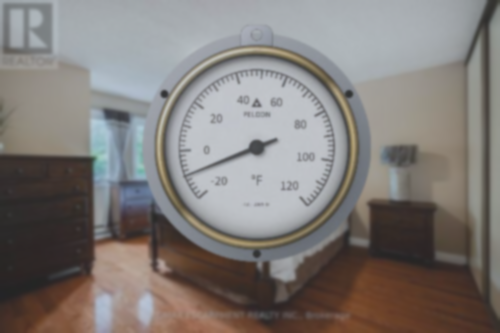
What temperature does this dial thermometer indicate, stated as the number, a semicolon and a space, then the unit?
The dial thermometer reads -10; °F
